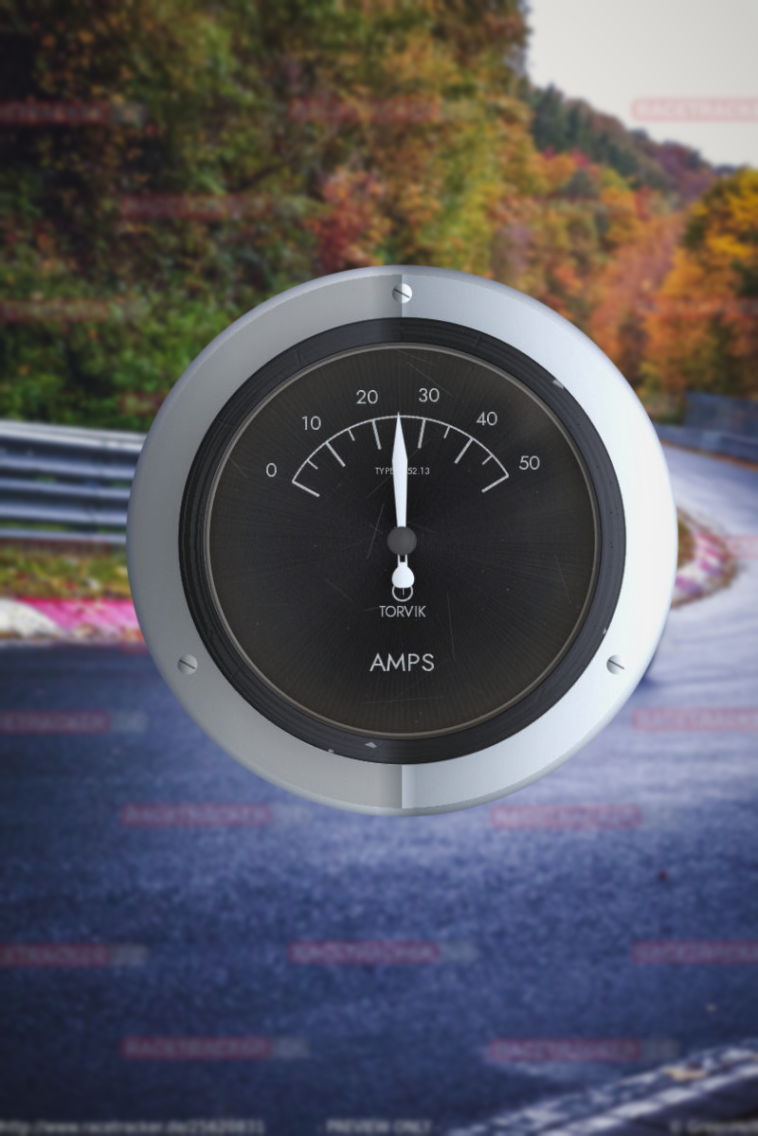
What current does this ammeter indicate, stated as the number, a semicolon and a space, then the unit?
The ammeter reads 25; A
